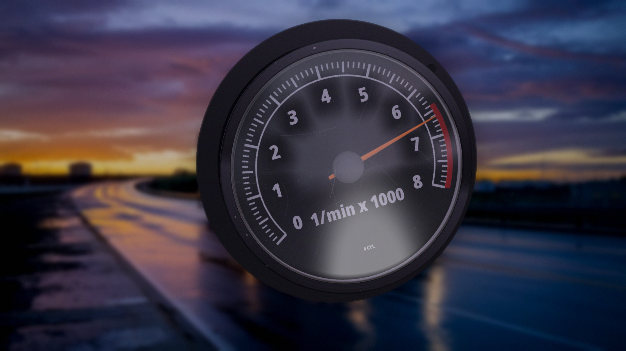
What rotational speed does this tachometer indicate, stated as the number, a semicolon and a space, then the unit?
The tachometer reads 6600; rpm
